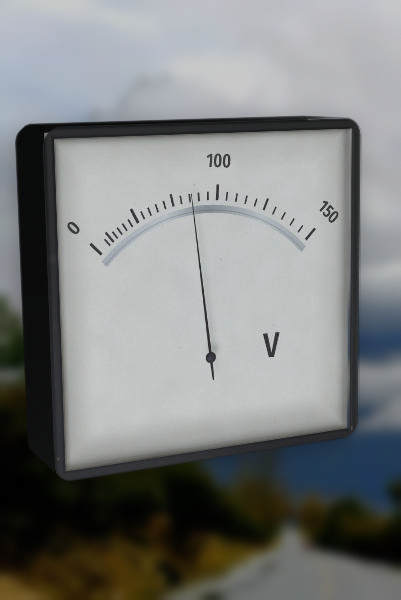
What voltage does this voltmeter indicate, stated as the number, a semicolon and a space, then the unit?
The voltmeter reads 85; V
